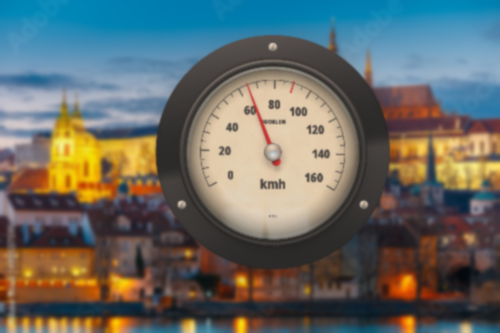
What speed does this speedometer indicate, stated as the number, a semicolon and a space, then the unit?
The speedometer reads 65; km/h
